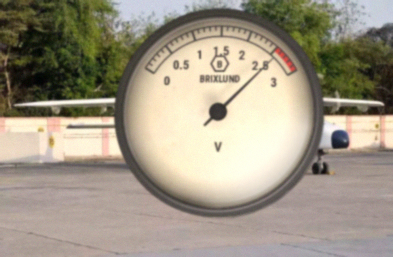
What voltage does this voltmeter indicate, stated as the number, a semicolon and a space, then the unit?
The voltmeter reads 2.6; V
